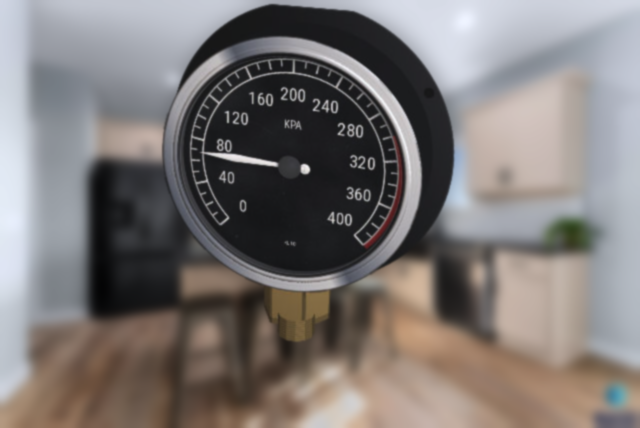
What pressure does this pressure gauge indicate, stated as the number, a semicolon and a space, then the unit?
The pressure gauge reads 70; kPa
